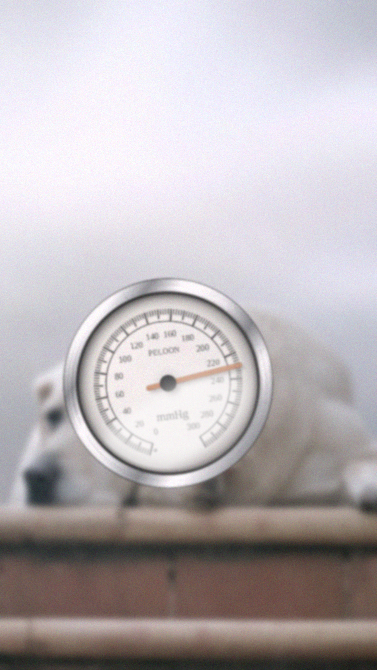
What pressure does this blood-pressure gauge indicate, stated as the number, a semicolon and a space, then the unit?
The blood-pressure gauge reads 230; mmHg
